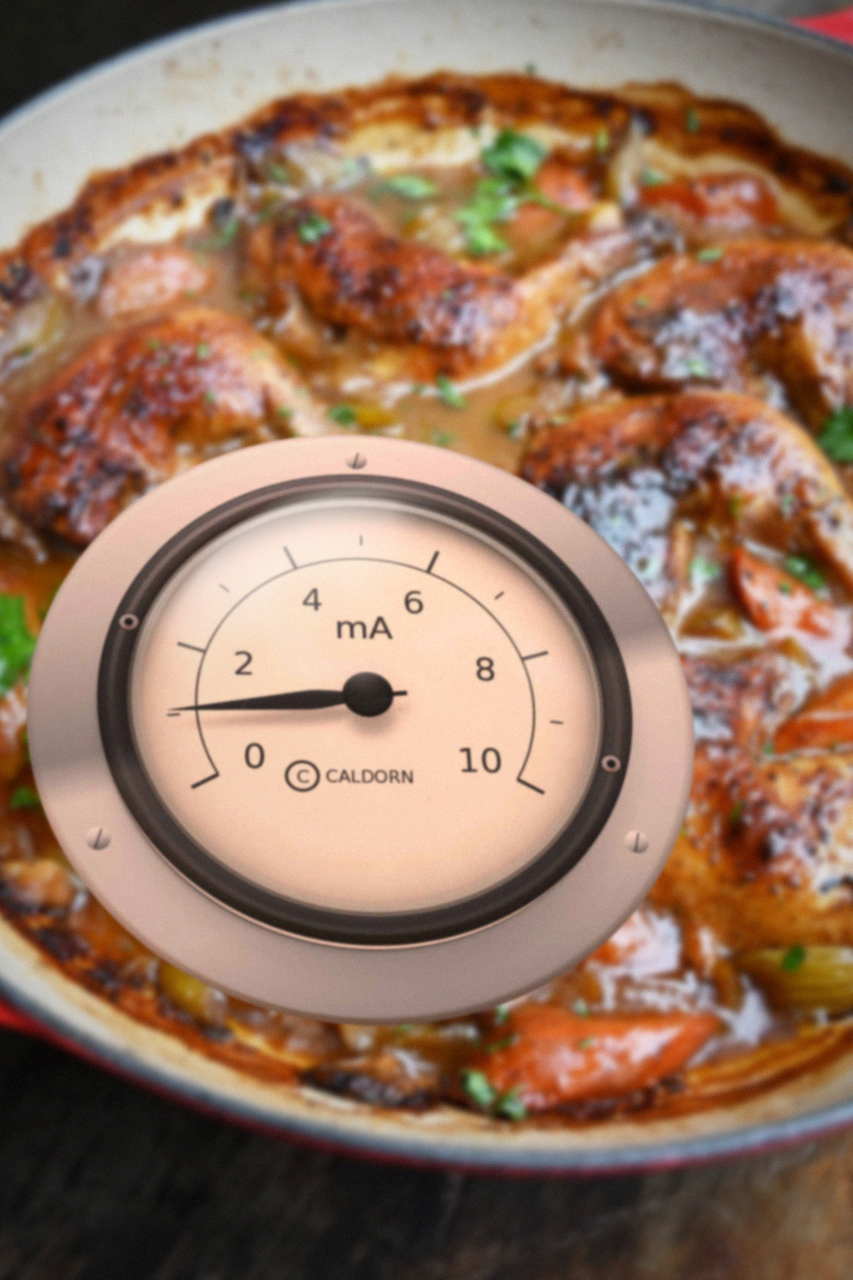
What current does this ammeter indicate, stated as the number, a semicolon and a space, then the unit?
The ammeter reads 1; mA
